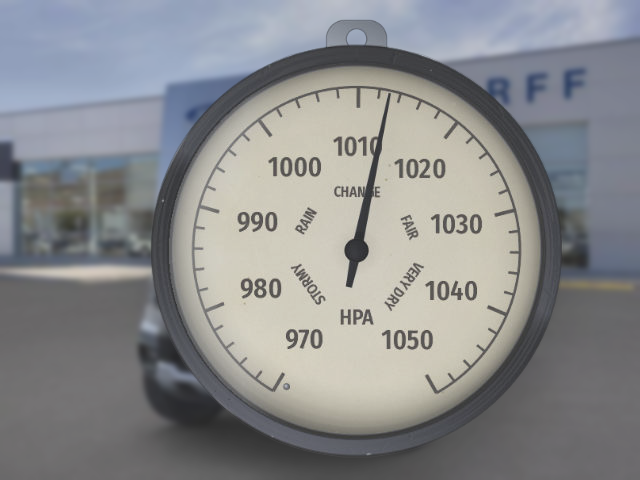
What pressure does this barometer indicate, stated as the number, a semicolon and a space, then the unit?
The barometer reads 1013; hPa
